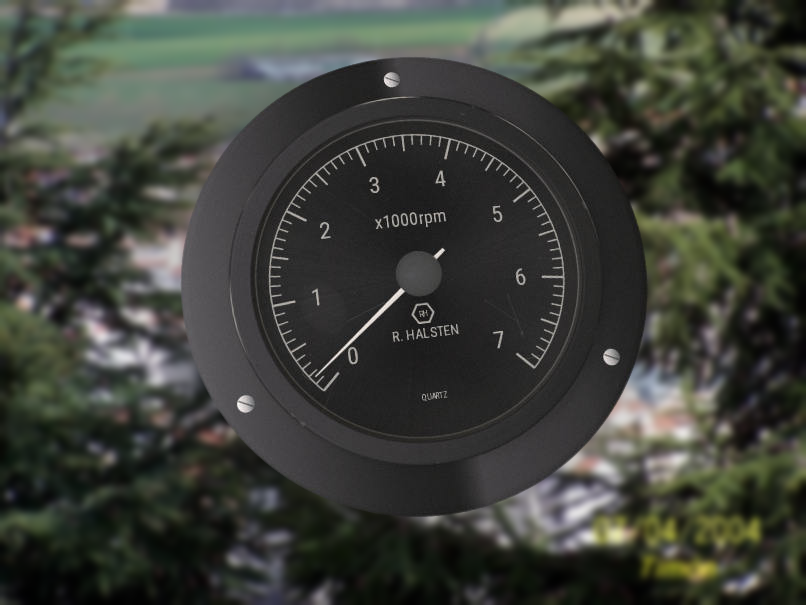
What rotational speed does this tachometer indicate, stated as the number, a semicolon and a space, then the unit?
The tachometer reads 150; rpm
